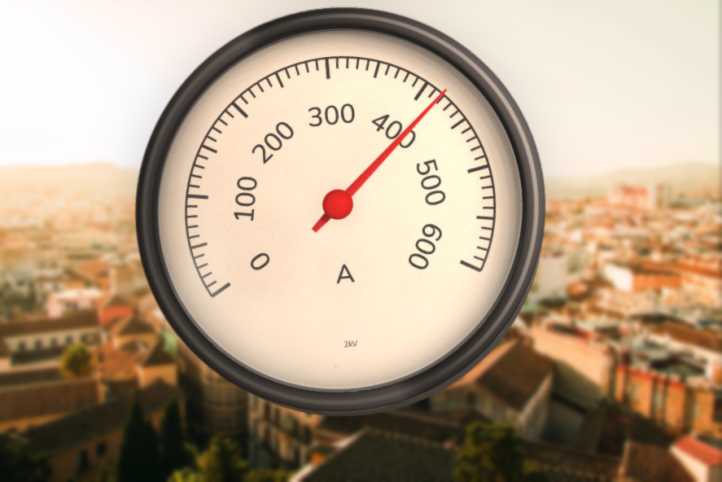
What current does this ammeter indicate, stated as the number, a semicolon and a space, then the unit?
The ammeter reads 420; A
